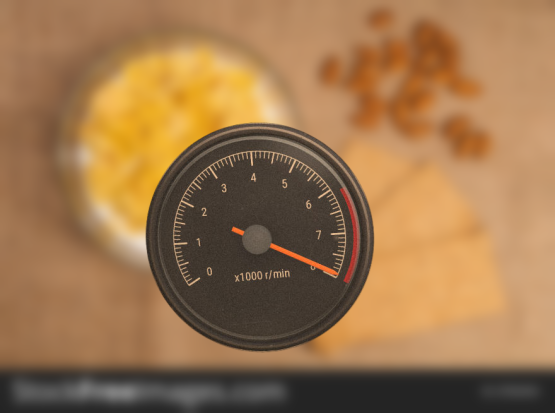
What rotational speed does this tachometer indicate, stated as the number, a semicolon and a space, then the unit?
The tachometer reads 7900; rpm
